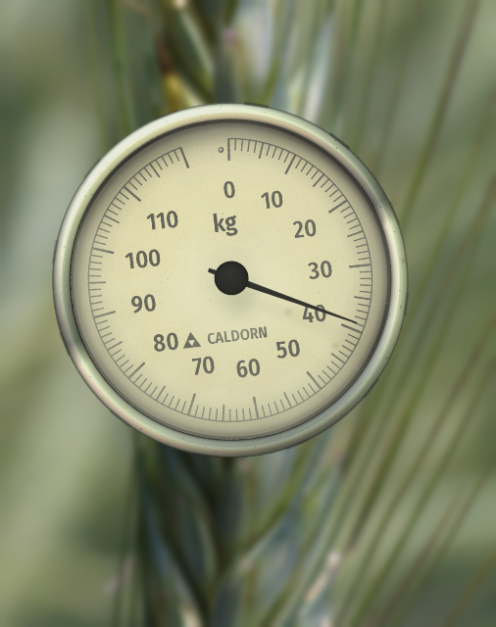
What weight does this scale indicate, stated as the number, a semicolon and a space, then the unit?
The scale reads 39; kg
